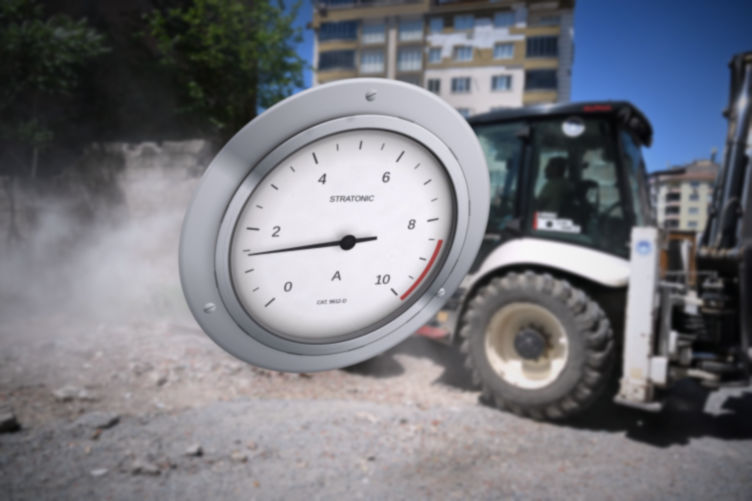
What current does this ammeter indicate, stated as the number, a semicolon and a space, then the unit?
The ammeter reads 1.5; A
